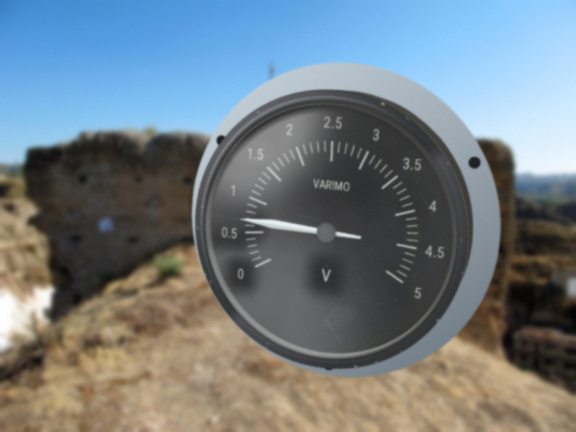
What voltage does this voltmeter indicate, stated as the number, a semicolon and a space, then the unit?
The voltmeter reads 0.7; V
